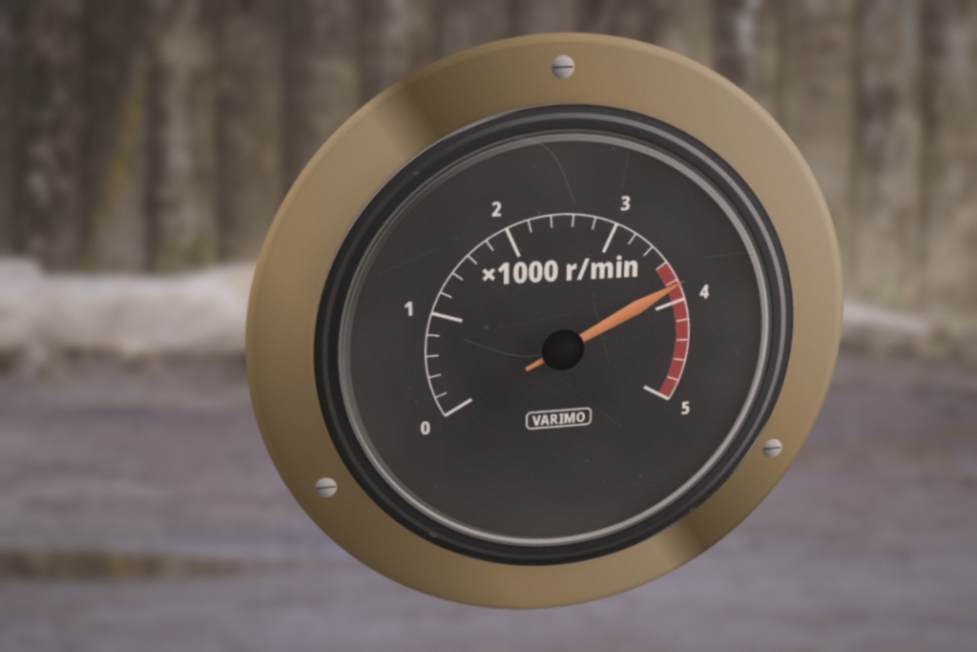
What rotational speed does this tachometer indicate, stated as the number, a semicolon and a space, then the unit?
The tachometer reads 3800; rpm
